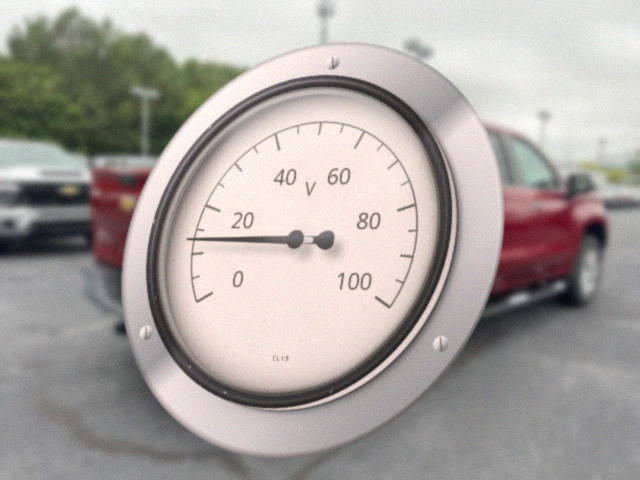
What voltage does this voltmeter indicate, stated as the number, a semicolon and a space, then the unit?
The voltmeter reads 12.5; V
